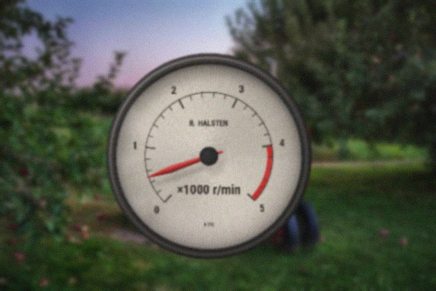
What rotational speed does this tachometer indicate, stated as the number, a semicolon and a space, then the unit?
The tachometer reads 500; rpm
